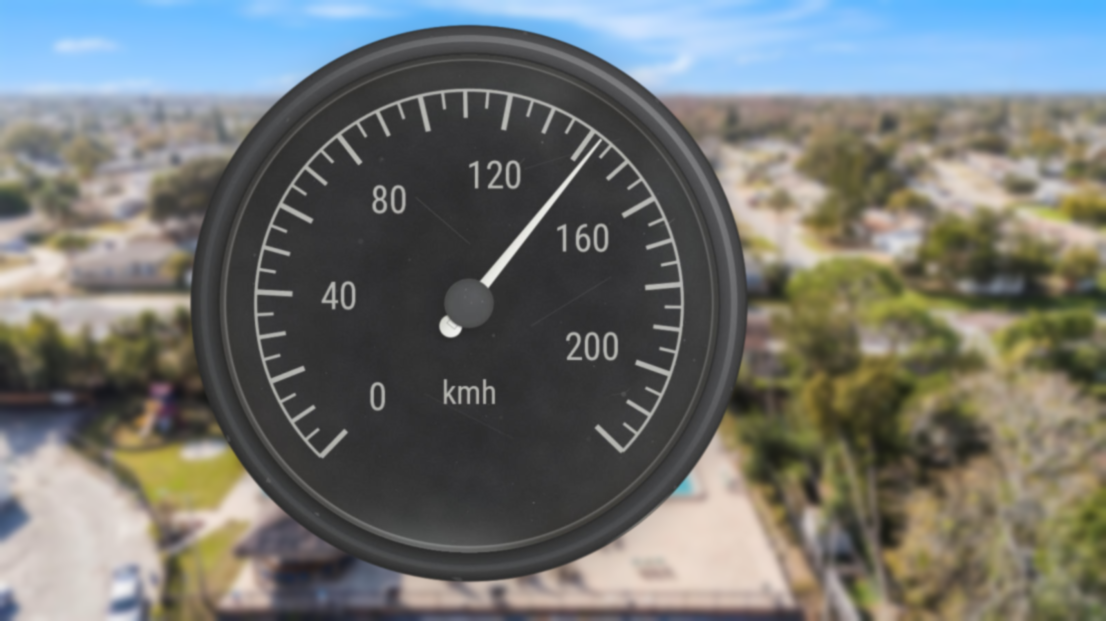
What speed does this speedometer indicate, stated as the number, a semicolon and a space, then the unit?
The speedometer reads 142.5; km/h
